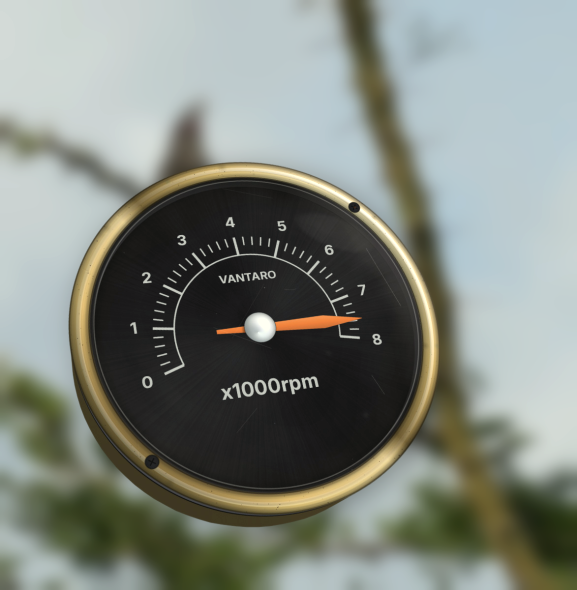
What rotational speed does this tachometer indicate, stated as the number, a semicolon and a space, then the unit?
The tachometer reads 7600; rpm
